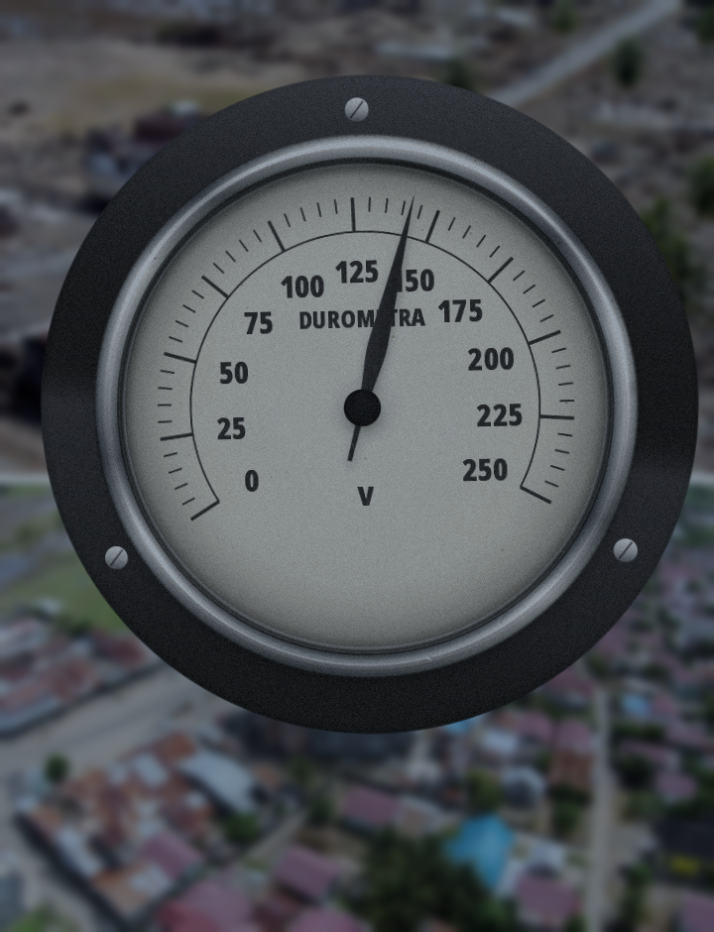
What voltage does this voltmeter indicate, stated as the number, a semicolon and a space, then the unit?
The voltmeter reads 142.5; V
